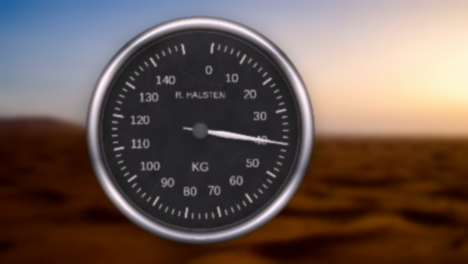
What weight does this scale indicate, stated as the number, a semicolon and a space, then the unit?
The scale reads 40; kg
